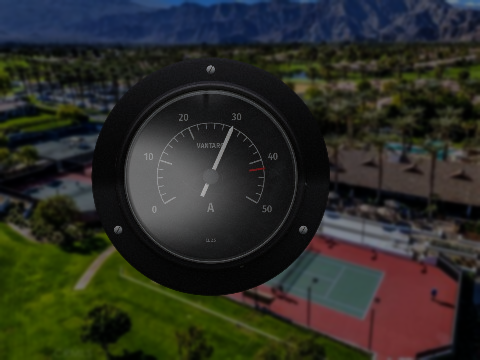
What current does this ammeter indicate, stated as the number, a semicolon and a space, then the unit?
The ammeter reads 30; A
